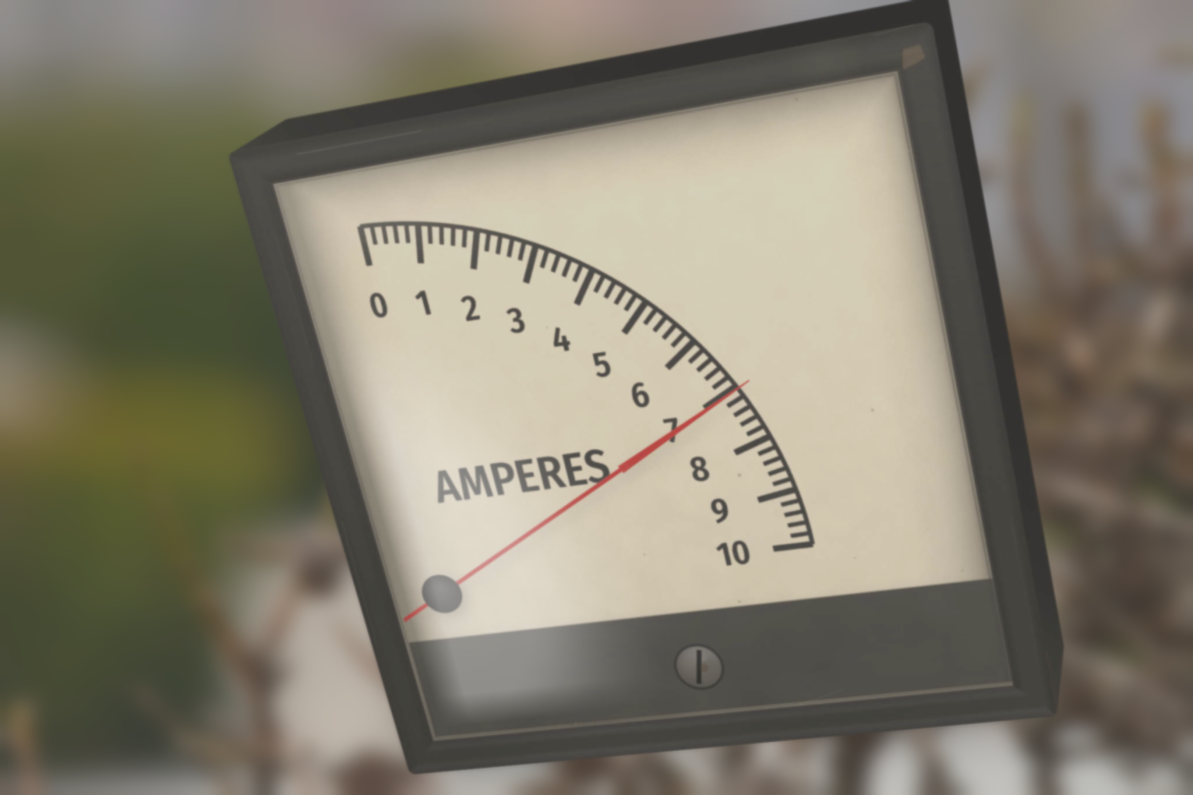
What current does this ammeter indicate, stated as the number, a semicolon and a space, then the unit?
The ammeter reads 7; A
